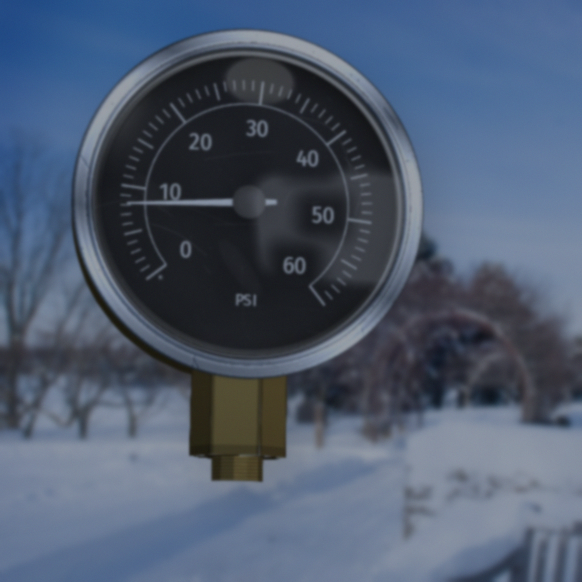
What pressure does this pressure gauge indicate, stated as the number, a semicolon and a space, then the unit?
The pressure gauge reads 8; psi
